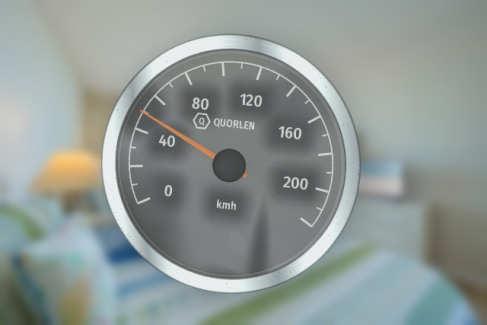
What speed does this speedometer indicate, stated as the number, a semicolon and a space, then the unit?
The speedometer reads 50; km/h
